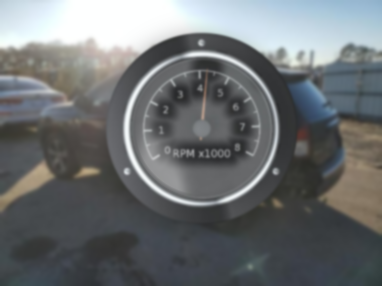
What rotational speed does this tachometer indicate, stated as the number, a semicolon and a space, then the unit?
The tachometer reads 4250; rpm
